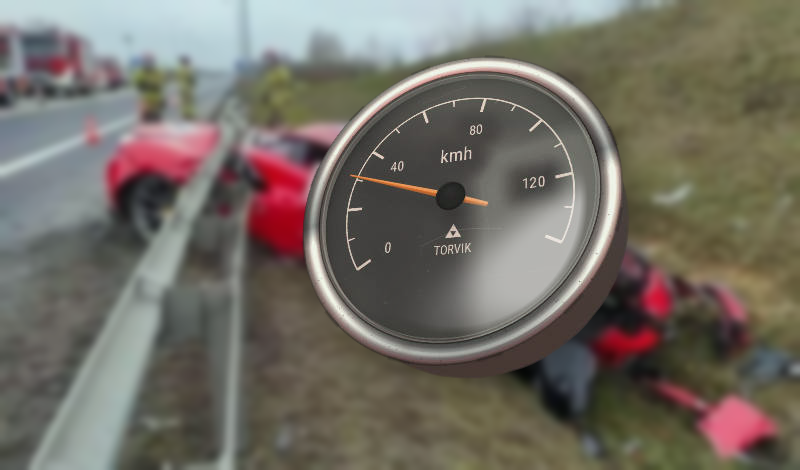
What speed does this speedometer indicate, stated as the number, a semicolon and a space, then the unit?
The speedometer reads 30; km/h
